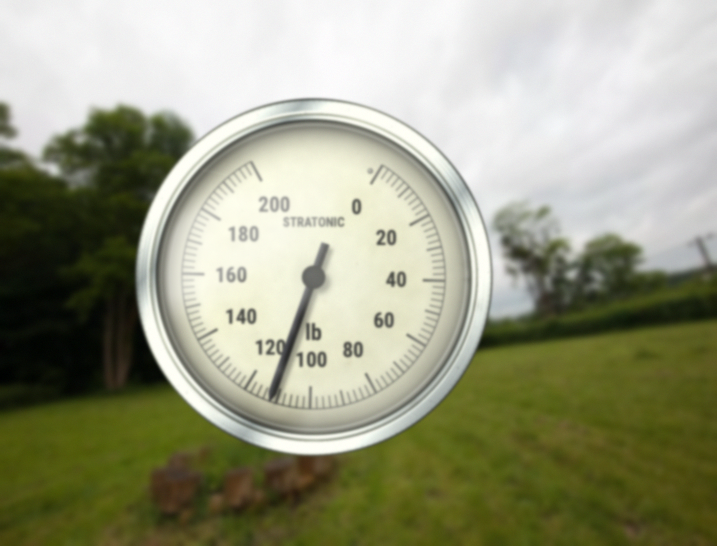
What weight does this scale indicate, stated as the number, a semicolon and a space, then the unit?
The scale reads 112; lb
